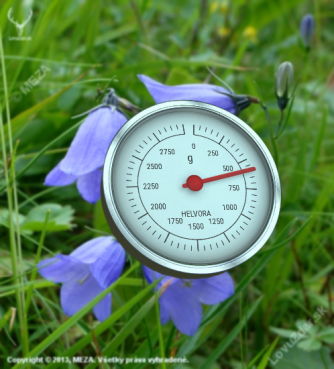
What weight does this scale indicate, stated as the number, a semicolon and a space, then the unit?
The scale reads 600; g
